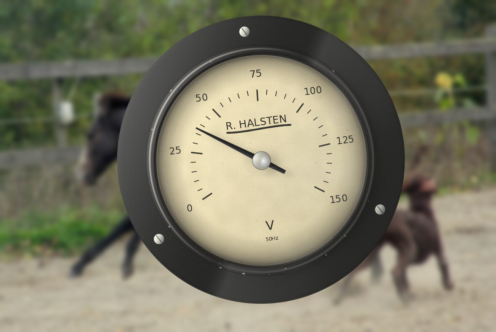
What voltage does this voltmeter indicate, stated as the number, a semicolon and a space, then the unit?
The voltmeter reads 37.5; V
